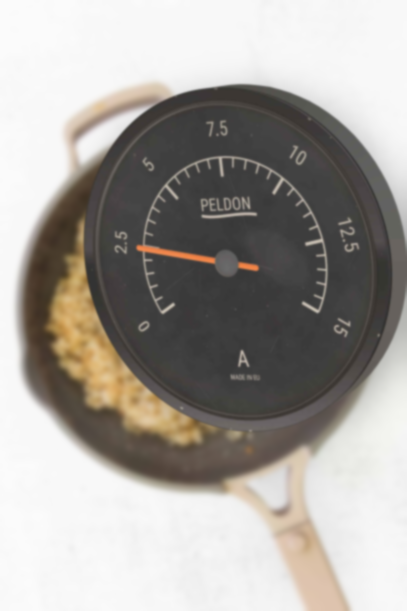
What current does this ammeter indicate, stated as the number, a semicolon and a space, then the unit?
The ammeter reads 2.5; A
